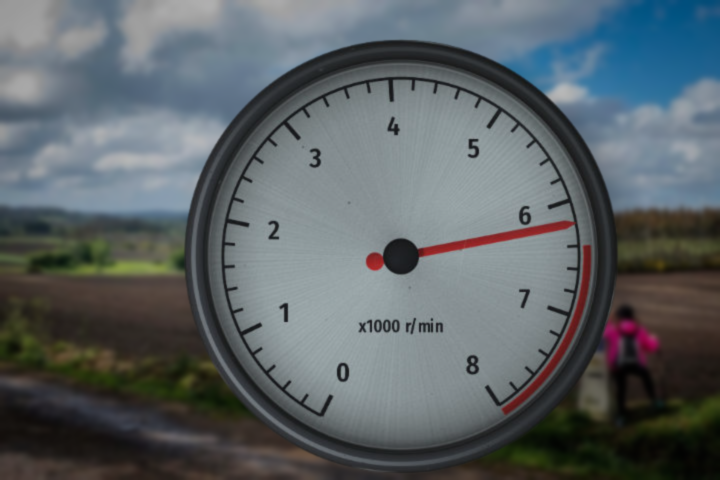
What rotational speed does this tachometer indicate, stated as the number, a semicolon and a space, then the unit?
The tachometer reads 6200; rpm
